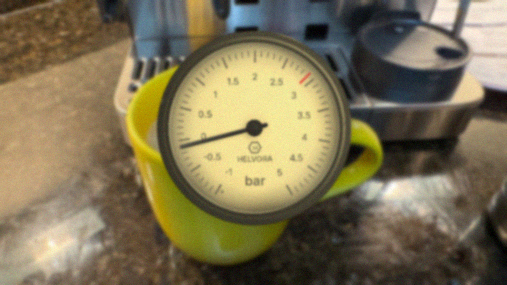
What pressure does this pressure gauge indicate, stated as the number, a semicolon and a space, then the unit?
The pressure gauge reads -0.1; bar
